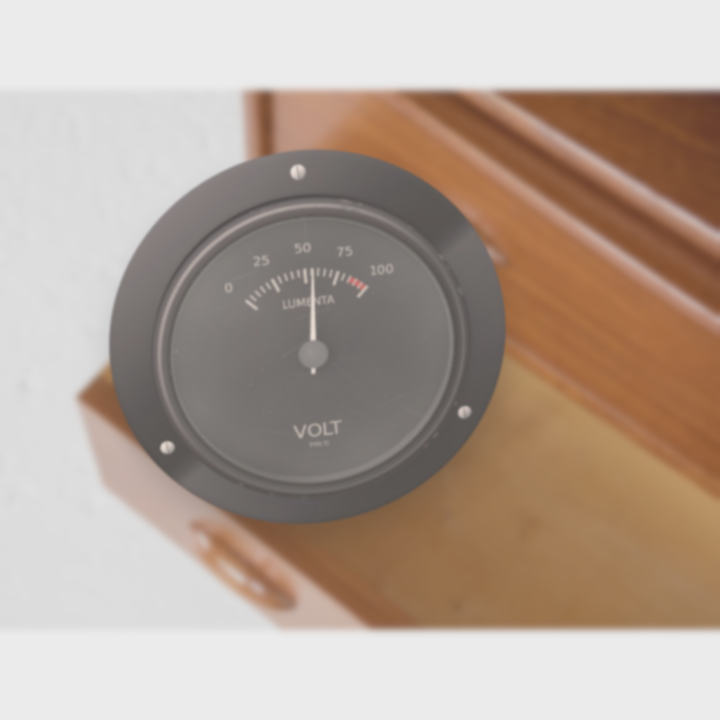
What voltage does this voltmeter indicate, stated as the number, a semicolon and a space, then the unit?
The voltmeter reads 55; V
